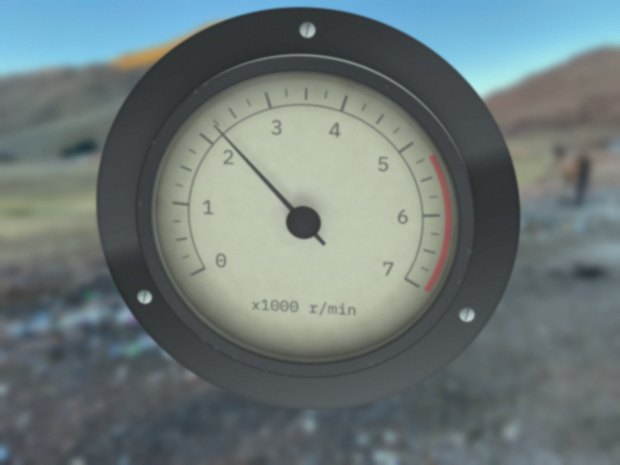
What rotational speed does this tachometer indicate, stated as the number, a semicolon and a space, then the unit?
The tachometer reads 2250; rpm
